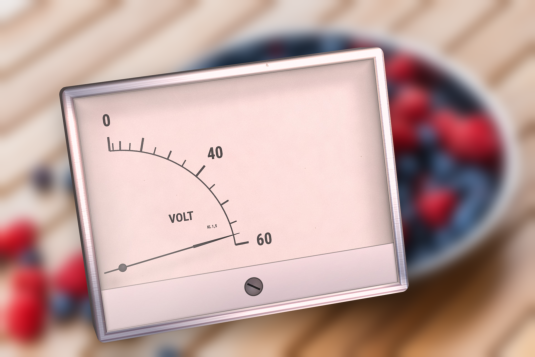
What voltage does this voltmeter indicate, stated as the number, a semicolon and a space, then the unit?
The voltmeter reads 57.5; V
